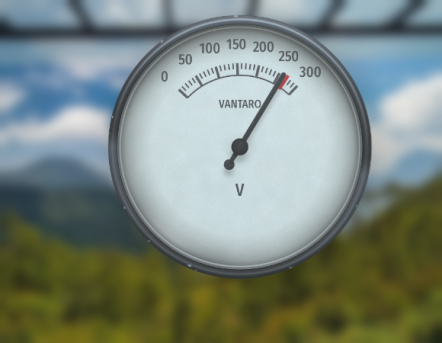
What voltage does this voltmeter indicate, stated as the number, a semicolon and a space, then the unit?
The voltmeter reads 260; V
